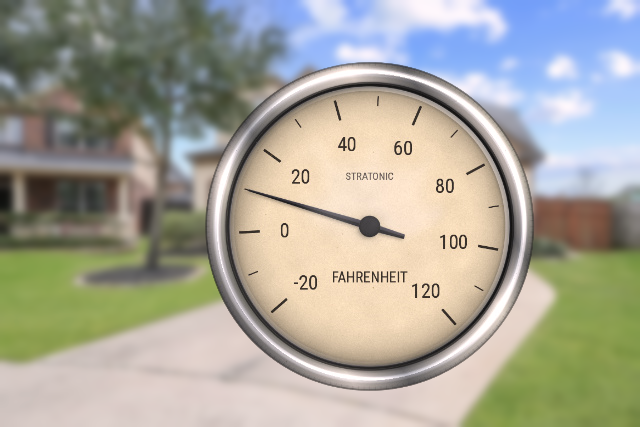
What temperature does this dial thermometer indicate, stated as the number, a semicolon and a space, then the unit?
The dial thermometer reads 10; °F
